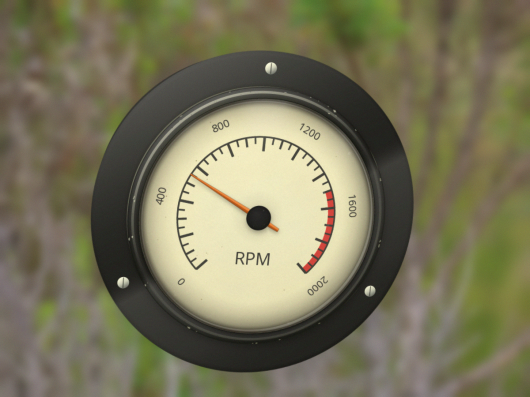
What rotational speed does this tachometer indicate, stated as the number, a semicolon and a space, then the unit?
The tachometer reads 550; rpm
